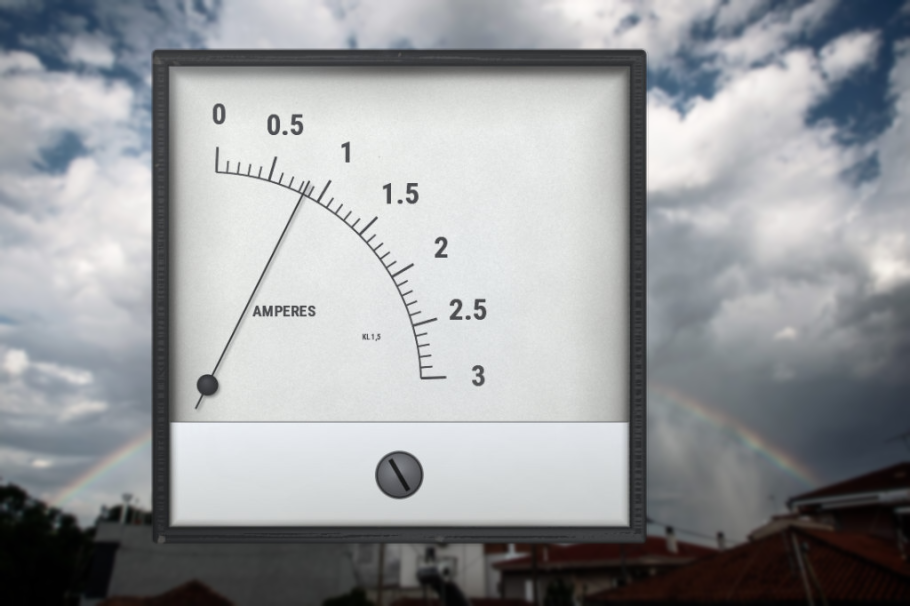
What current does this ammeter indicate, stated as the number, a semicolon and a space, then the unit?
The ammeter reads 0.85; A
